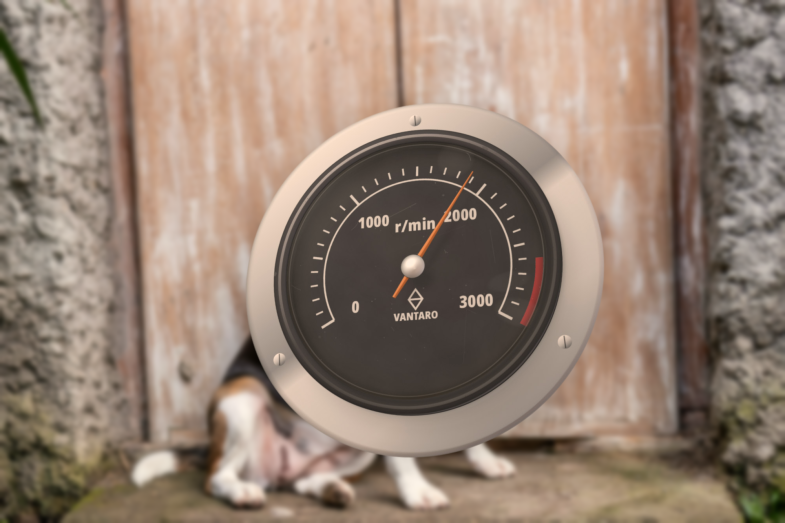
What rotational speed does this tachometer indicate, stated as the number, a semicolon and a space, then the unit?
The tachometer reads 1900; rpm
